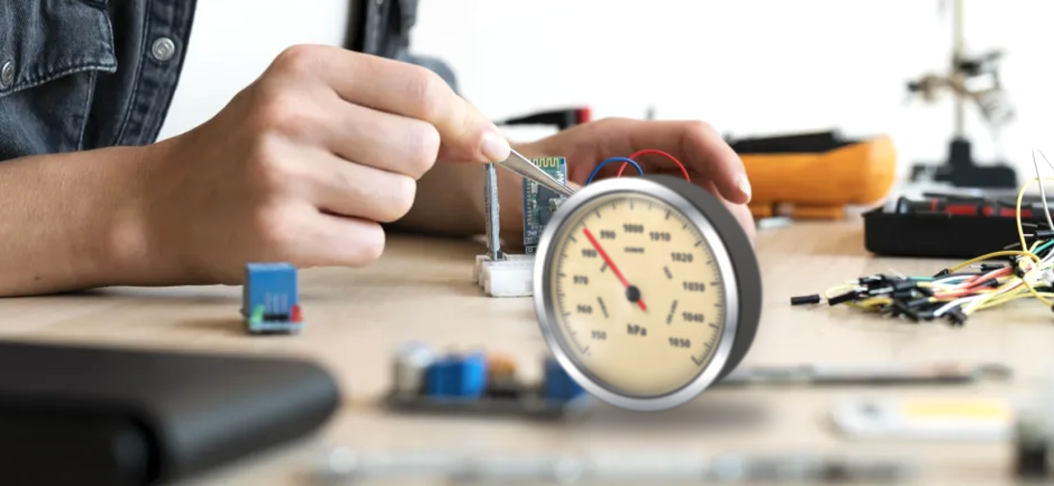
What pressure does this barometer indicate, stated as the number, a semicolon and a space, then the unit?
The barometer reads 985; hPa
